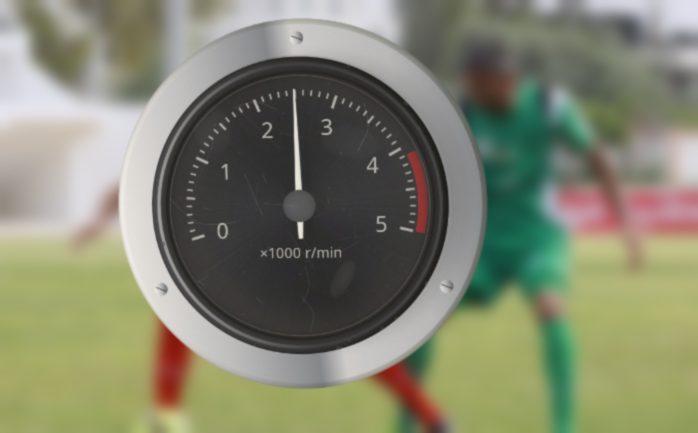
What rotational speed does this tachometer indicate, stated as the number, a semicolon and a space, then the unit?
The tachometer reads 2500; rpm
